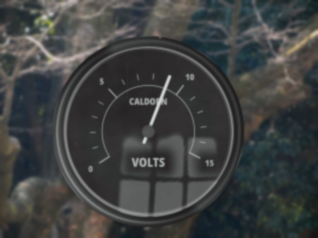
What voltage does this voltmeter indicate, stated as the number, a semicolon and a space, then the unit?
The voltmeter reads 9; V
